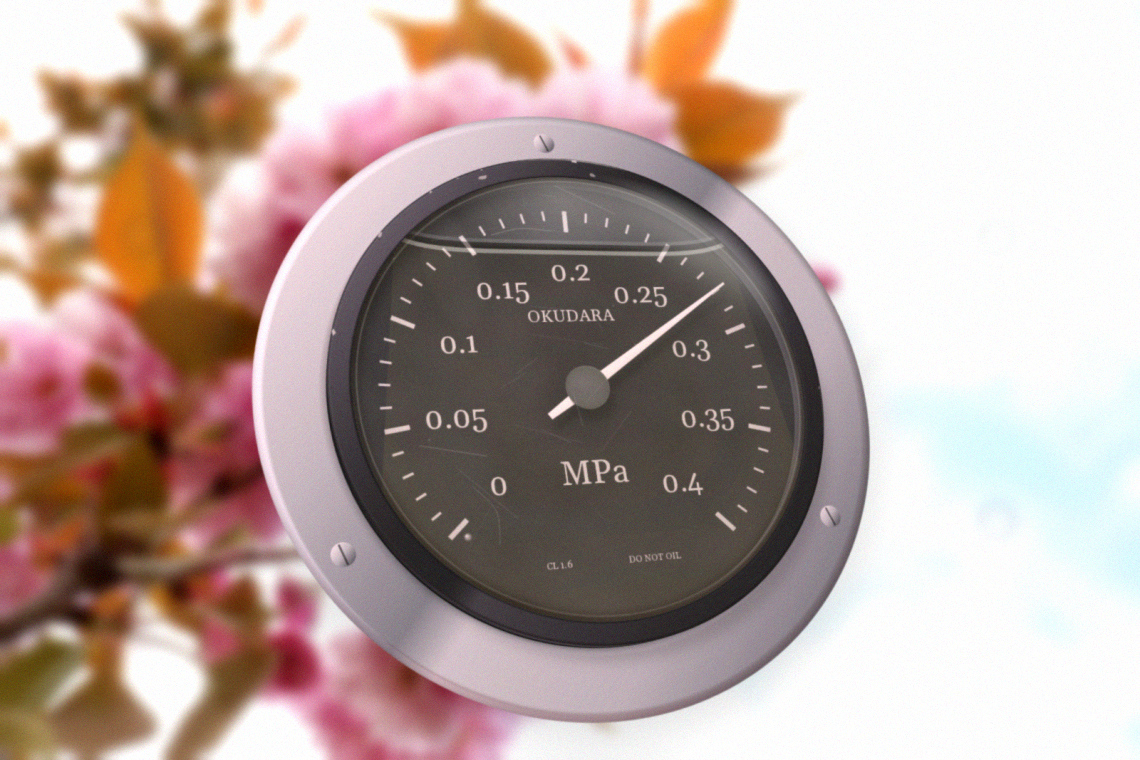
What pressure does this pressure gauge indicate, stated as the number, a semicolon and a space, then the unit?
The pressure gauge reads 0.28; MPa
